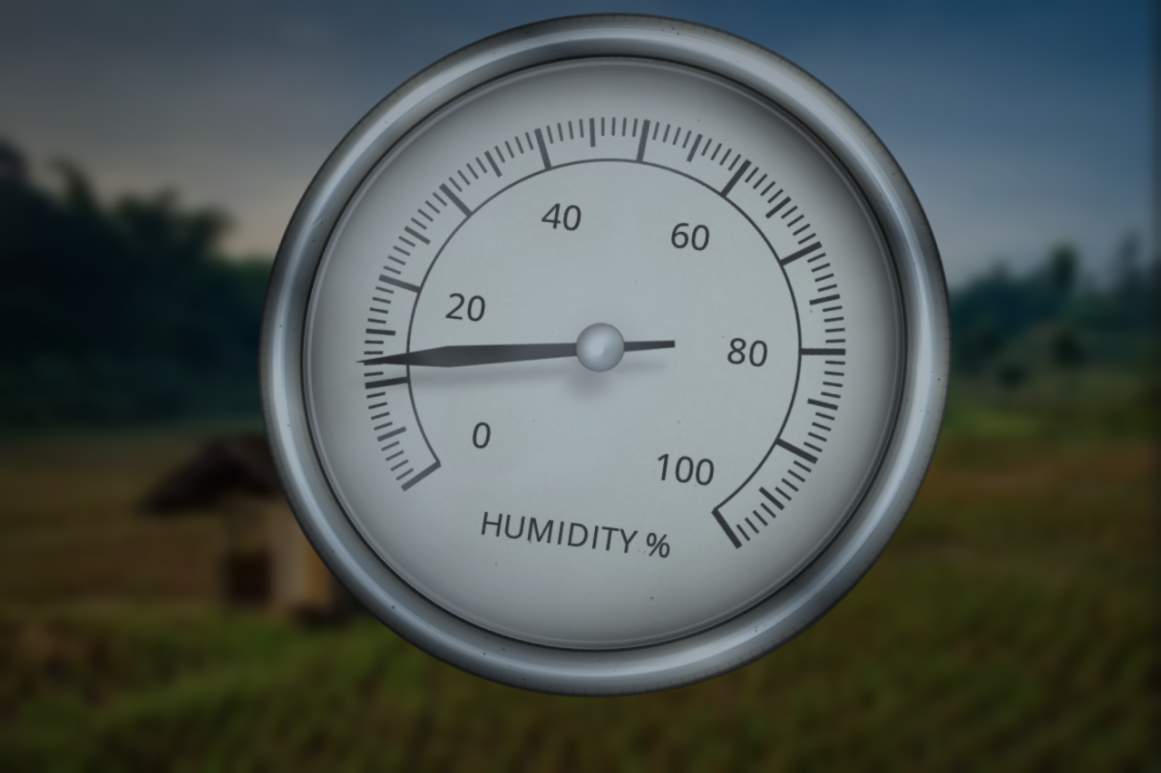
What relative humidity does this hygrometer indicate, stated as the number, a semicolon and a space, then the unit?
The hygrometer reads 12; %
